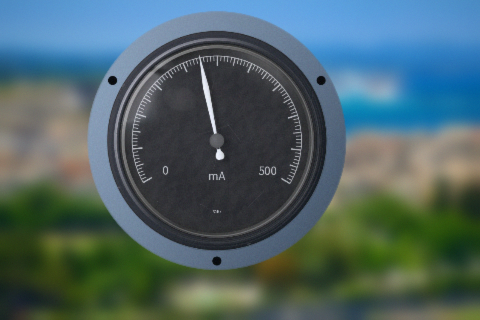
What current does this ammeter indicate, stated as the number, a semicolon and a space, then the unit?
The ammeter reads 225; mA
